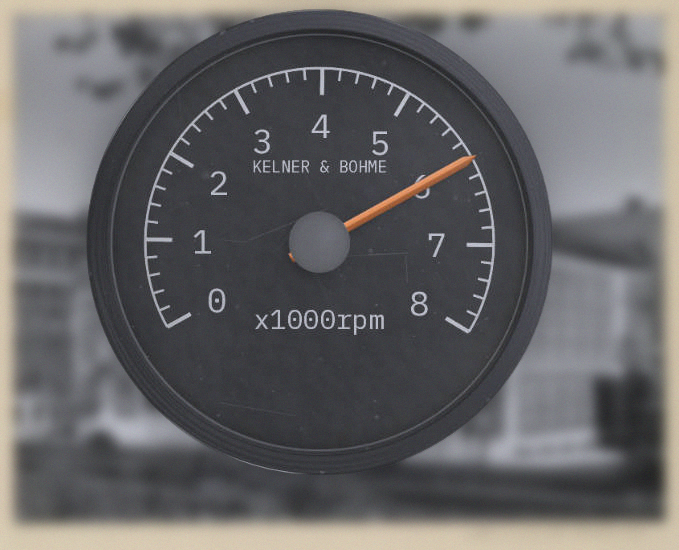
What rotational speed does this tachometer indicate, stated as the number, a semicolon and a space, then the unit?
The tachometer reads 6000; rpm
